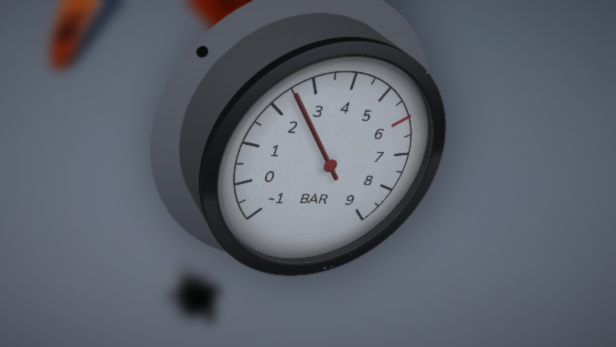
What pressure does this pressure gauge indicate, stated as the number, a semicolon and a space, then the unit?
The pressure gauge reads 2.5; bar
